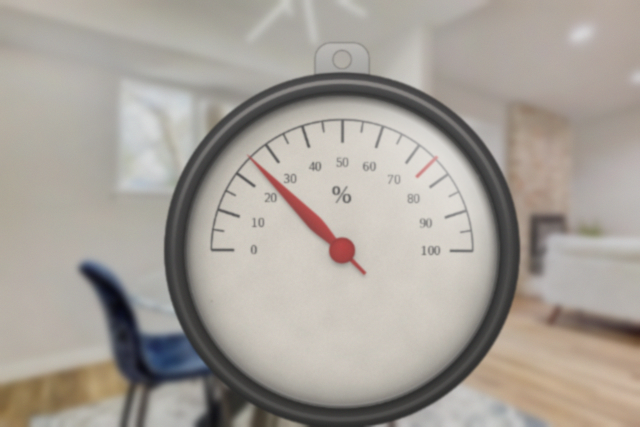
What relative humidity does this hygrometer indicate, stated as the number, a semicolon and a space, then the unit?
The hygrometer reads 25; %
